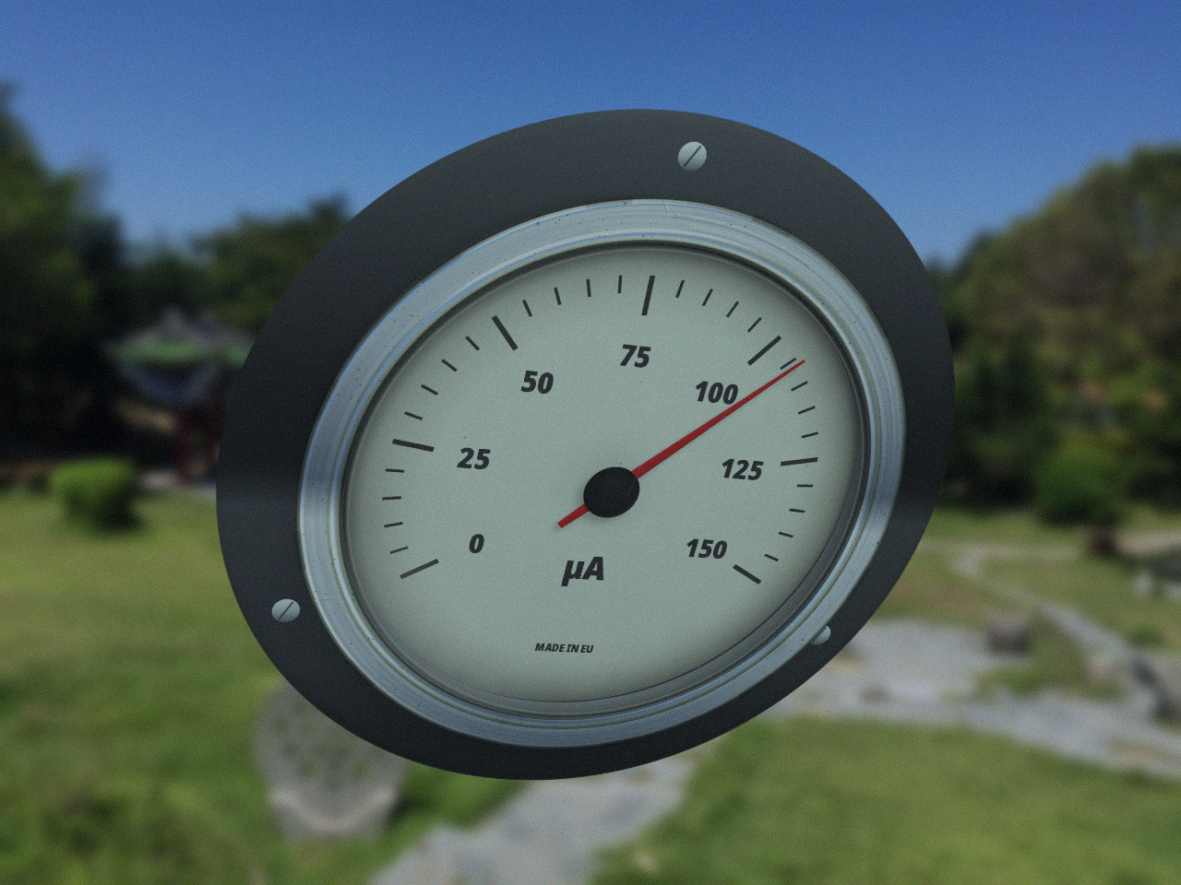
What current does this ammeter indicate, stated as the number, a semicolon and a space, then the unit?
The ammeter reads 105; µA
